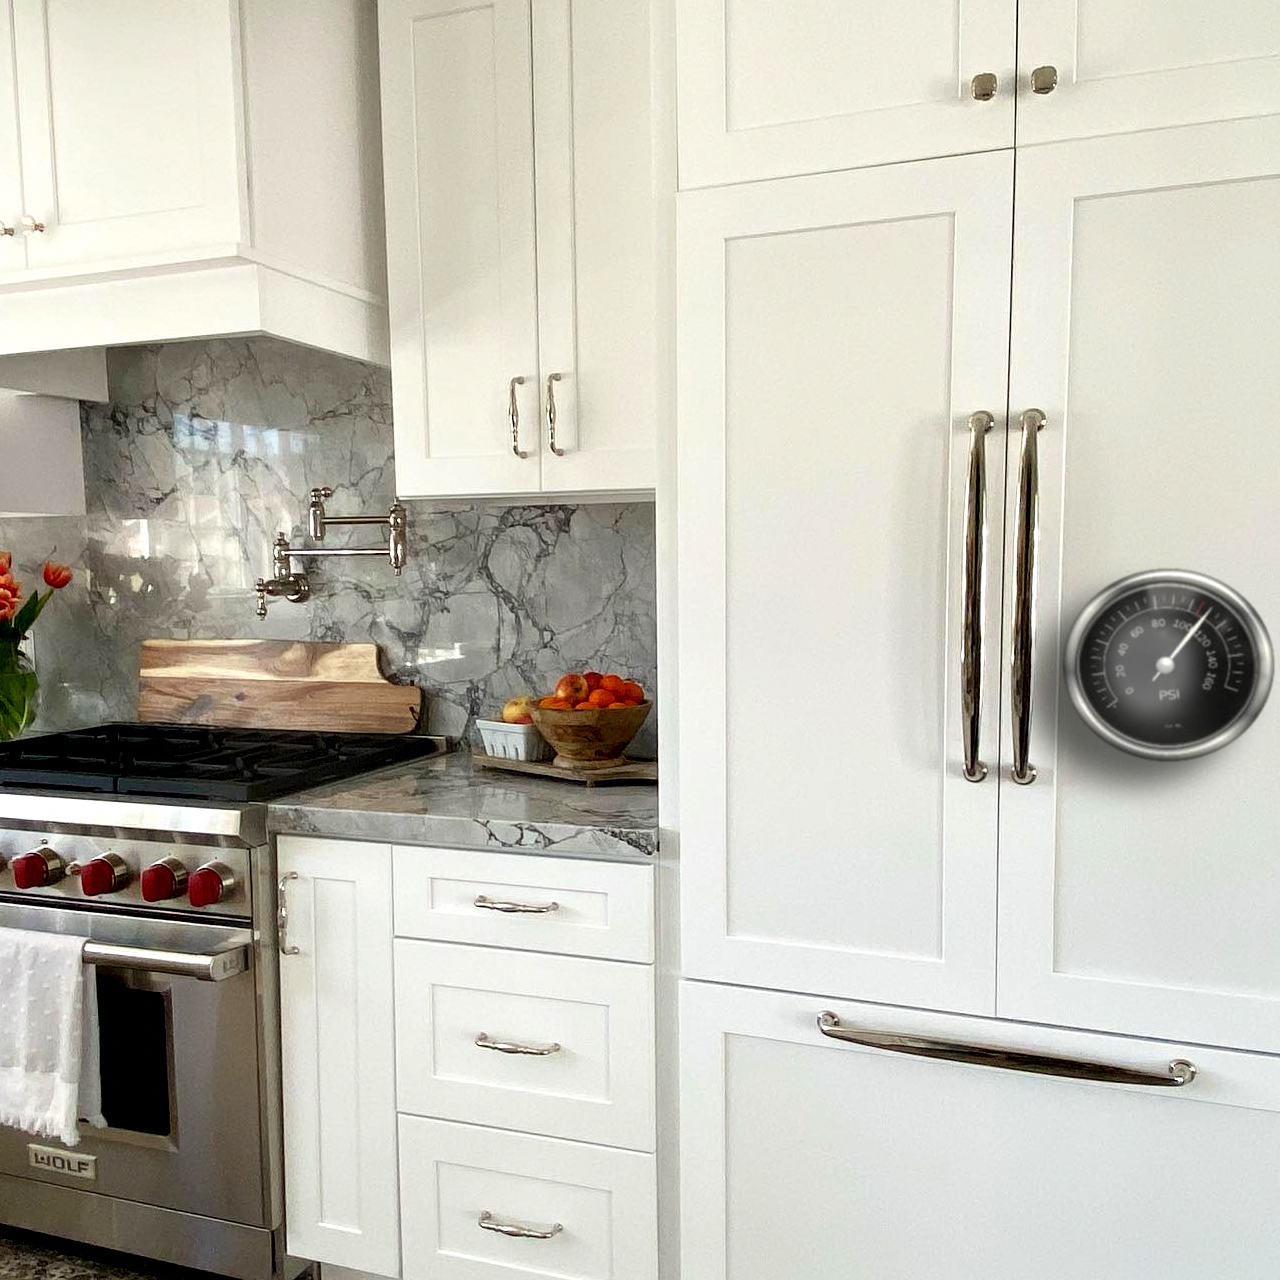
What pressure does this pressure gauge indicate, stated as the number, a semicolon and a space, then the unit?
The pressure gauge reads 110; psi
